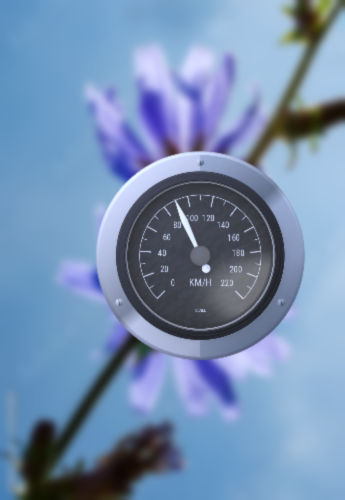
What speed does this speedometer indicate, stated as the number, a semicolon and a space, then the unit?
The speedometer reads 90; km/h
